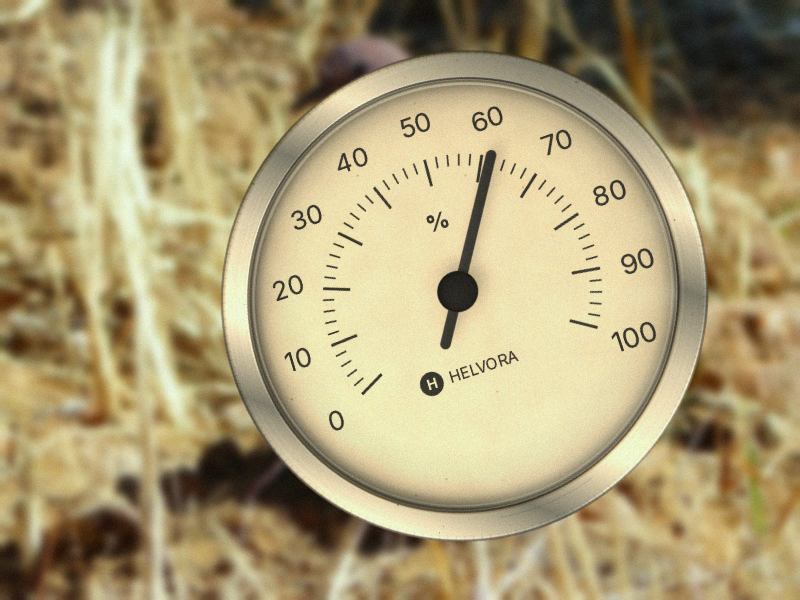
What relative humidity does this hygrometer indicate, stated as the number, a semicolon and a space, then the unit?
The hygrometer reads 62; %
